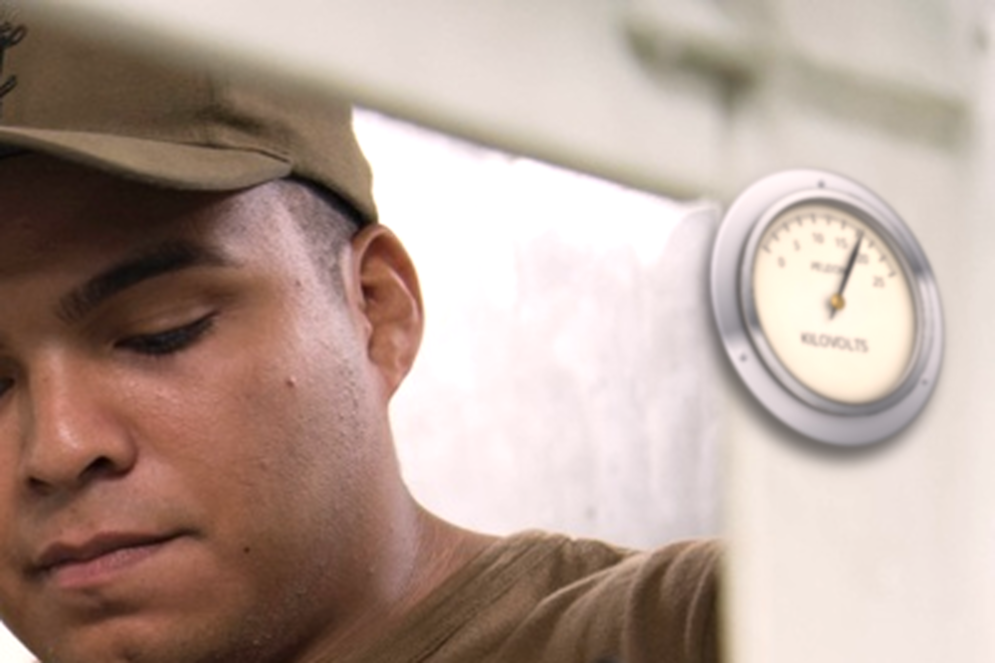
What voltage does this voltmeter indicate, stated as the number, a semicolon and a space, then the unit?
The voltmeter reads 17.5; kV
